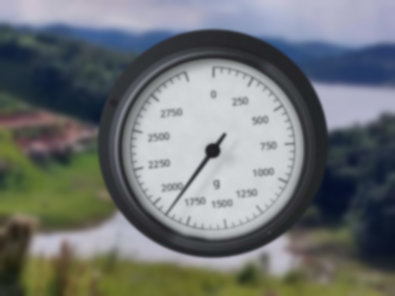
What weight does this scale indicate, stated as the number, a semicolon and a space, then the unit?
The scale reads 1900; g
